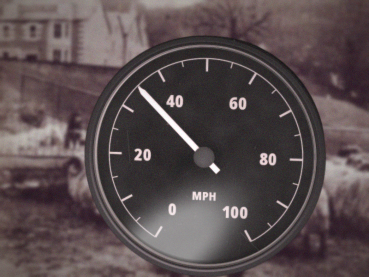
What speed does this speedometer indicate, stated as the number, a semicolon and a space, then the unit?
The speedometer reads 35; mph
